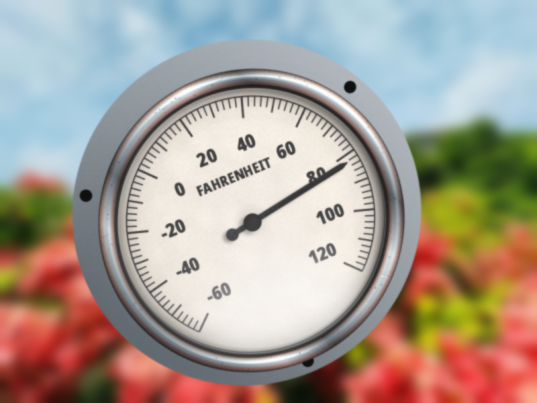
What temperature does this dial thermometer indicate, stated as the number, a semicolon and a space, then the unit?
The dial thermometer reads 82; °F
